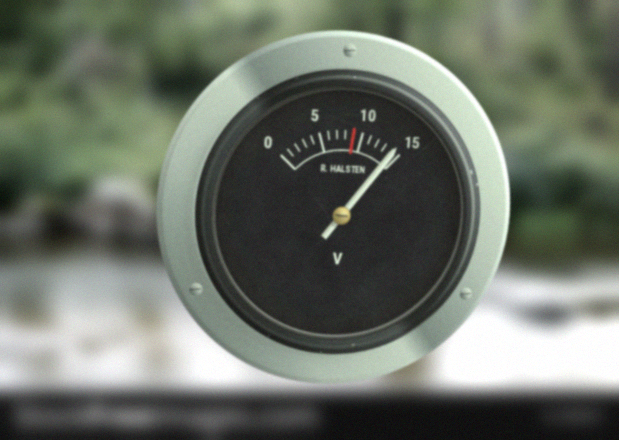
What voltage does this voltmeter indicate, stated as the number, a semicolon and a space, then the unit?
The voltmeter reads 14; V
